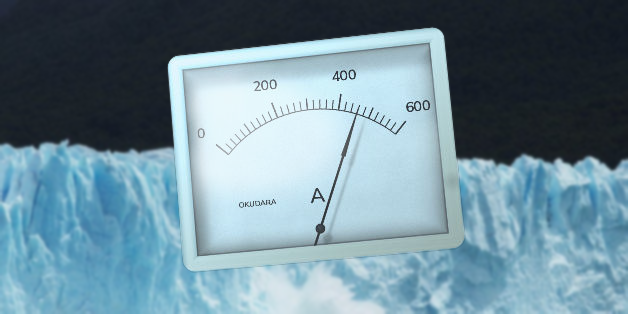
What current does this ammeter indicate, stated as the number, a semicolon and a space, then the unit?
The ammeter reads 460; A
